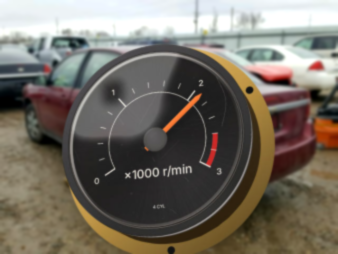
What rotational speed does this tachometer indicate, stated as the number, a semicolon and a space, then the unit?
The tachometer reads 2100; rpm
